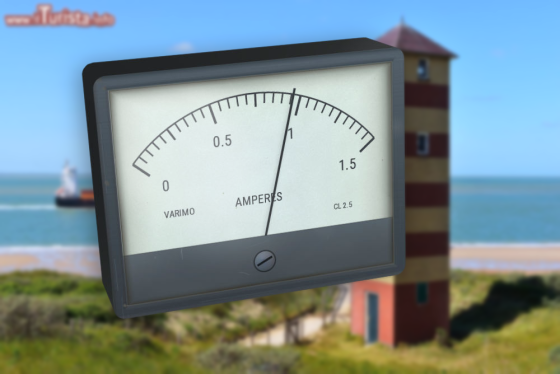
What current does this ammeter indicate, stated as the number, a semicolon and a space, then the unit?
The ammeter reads 0.95; A
